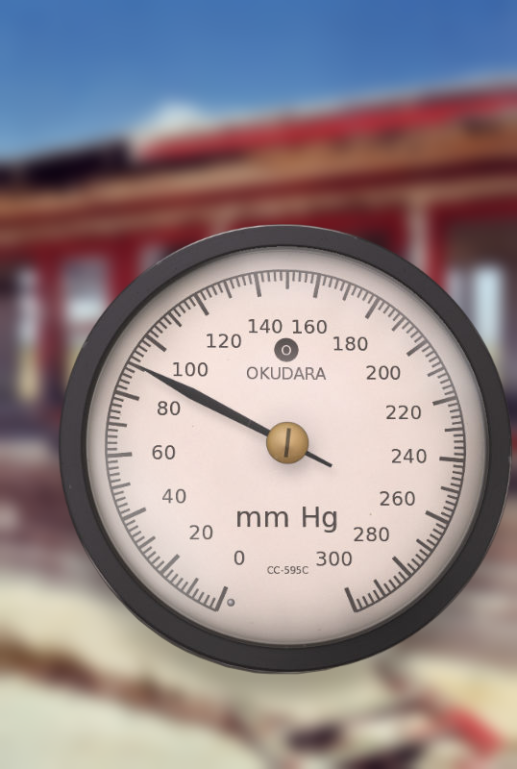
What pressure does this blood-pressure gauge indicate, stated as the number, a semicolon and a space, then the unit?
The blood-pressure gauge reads 90; mmHg
